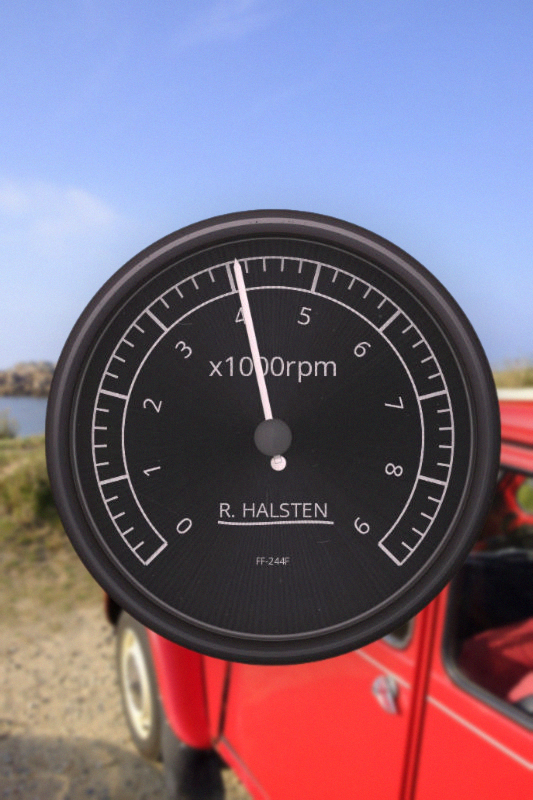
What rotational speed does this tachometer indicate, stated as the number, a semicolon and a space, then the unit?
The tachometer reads 4100; rpm
